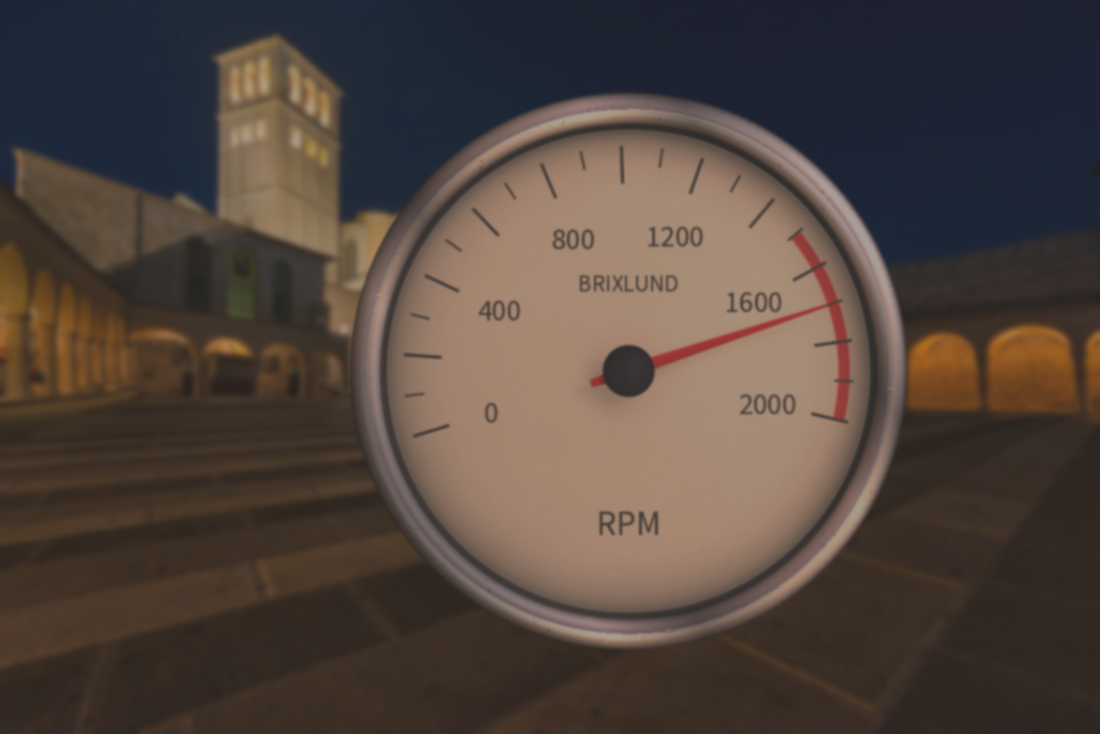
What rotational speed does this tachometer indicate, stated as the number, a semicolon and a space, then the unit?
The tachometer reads 1700; rpm
